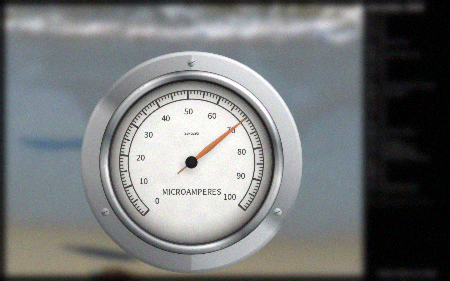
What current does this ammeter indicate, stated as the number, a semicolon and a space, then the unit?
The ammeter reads 70; µA
